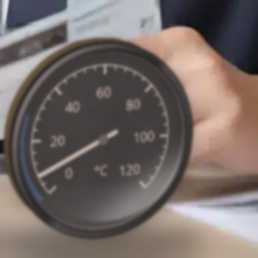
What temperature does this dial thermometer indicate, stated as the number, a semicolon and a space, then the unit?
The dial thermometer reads 8; °C
